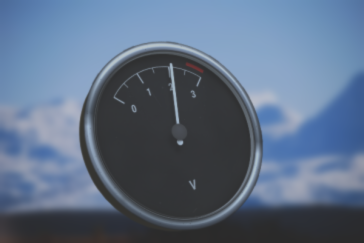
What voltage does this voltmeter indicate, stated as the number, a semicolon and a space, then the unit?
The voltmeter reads 2; V
